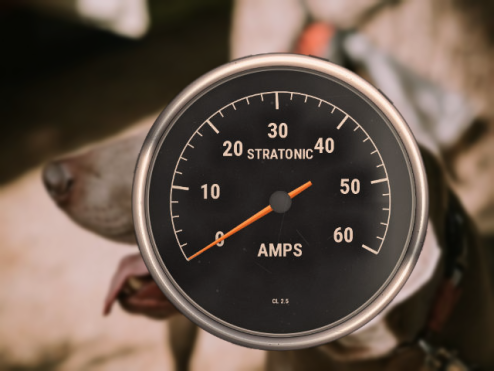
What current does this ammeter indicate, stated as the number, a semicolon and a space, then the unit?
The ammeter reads 0; A
